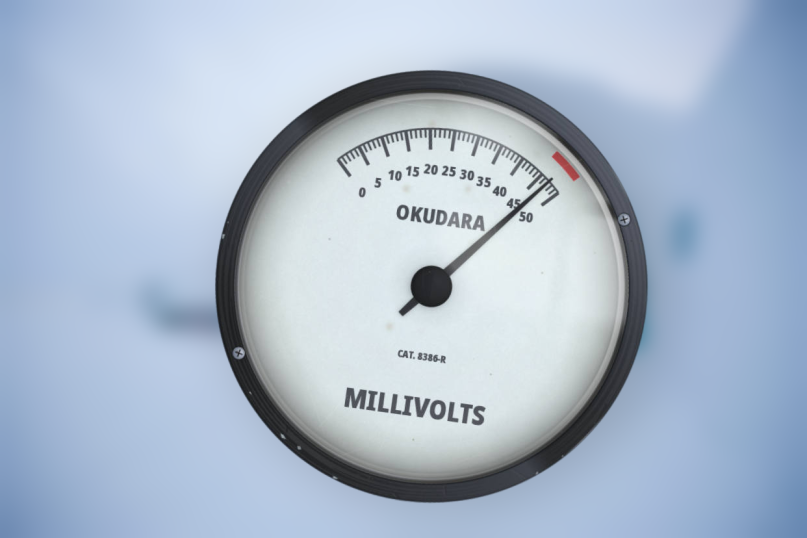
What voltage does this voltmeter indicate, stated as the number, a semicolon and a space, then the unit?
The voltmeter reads 47; mV
